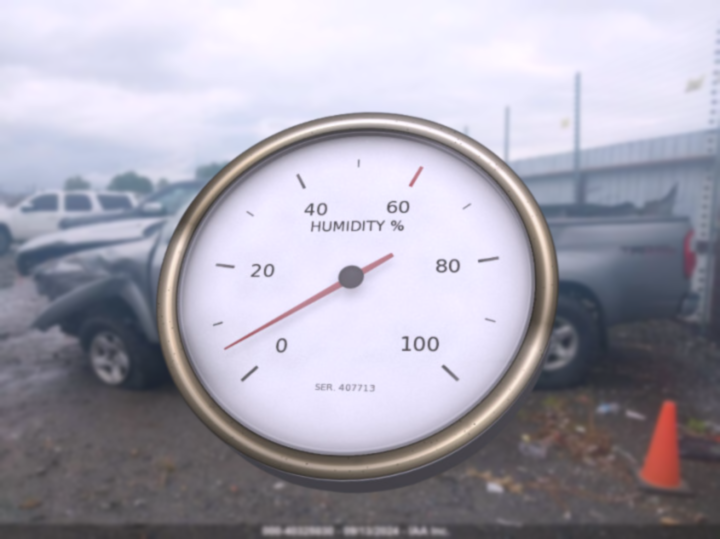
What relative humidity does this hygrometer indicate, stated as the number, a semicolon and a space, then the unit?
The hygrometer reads 5; %
